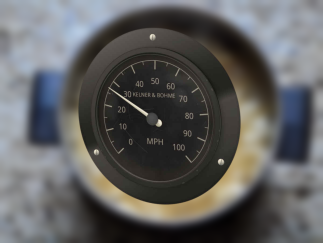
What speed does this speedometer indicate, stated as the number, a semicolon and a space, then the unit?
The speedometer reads 27.5; mph
